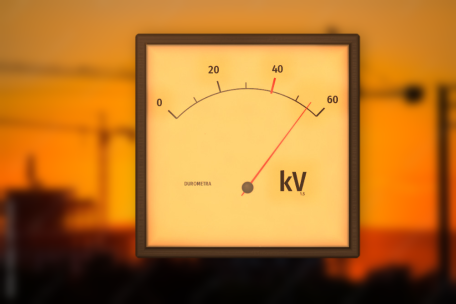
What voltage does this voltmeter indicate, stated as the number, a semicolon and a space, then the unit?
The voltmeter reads 55; kV
